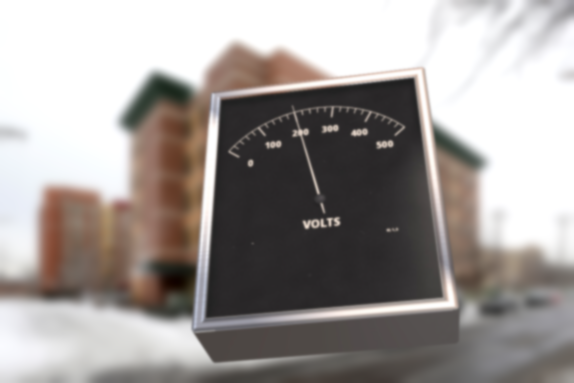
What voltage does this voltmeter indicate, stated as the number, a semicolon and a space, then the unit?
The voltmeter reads 200; V
